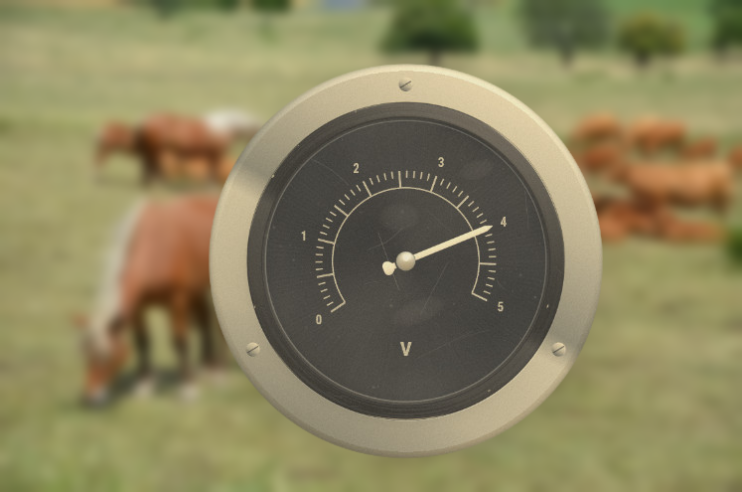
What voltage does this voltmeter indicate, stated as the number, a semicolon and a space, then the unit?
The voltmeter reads 4; V
